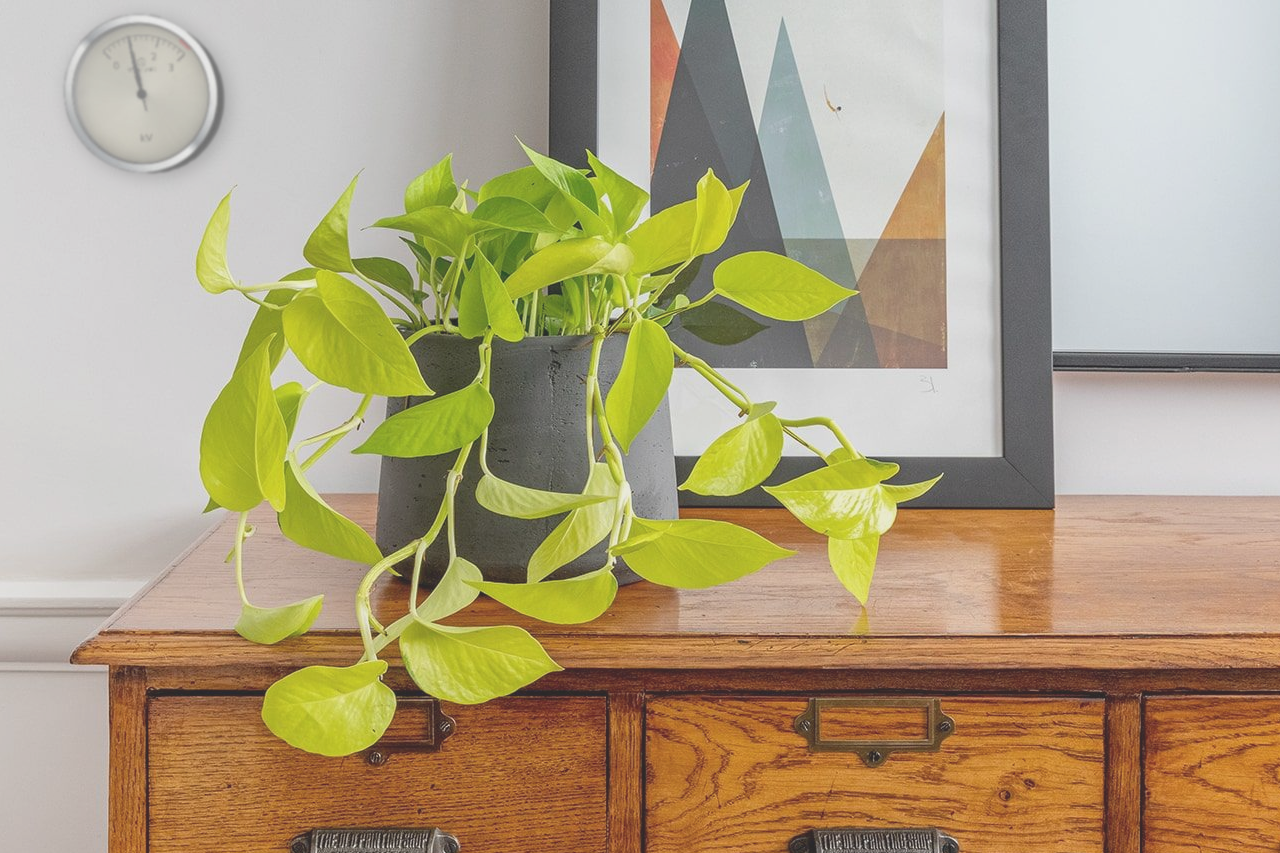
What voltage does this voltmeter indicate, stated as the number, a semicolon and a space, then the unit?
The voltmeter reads 1; kV
